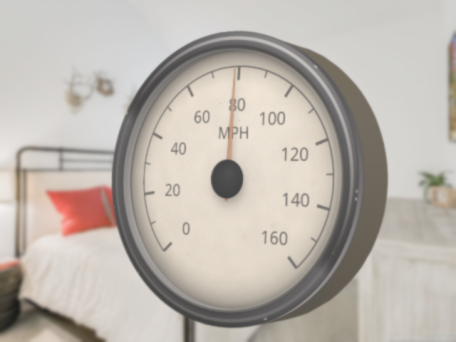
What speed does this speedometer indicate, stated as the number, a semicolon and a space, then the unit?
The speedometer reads 80; mph
